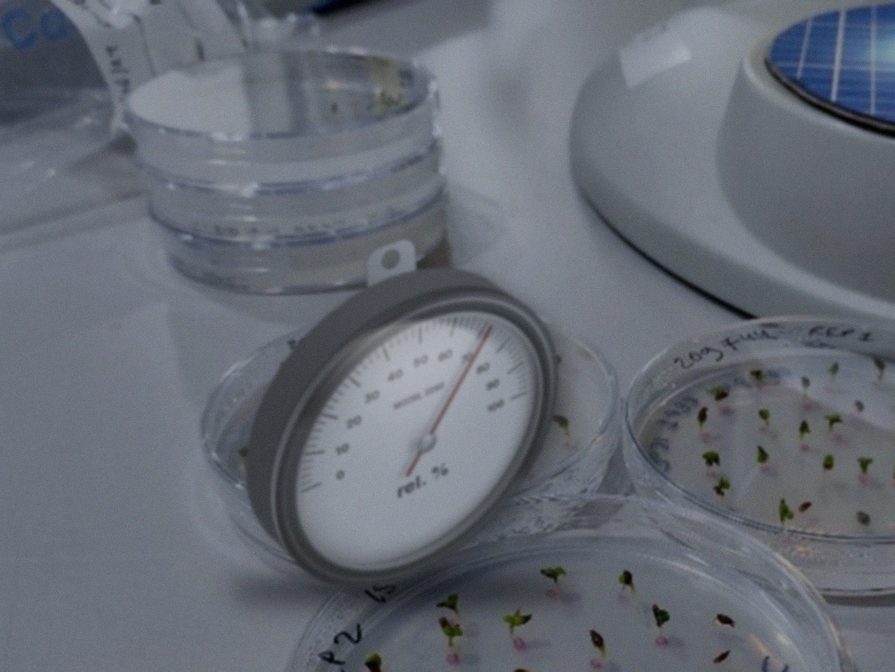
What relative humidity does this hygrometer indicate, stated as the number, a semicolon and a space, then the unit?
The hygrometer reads 70; %
